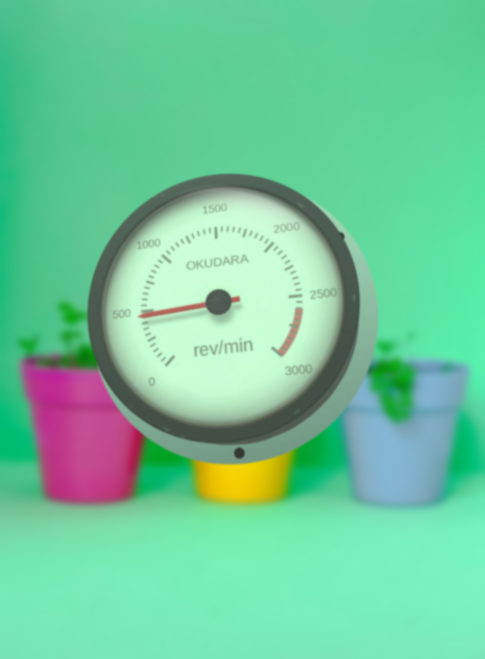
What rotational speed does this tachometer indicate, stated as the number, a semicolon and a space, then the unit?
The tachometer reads 450; rpm
